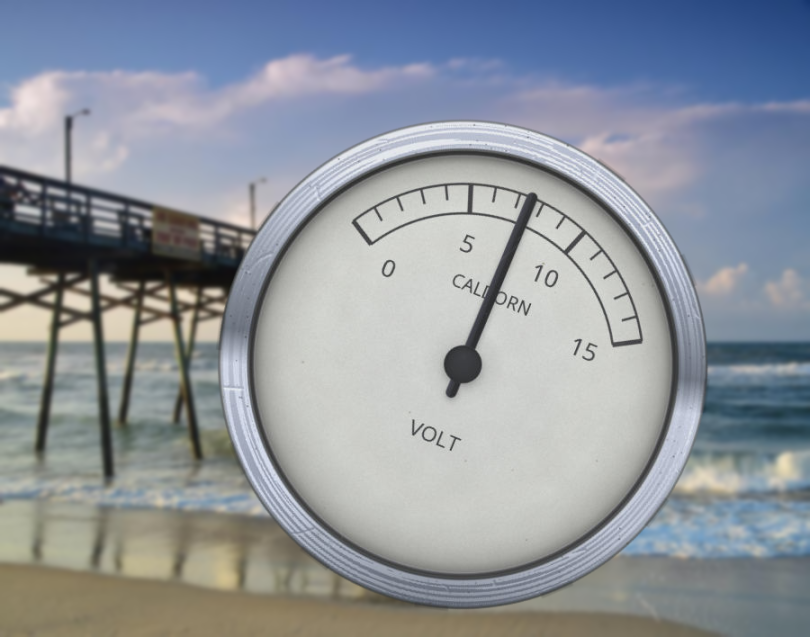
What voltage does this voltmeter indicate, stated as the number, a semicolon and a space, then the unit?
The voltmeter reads 7.5; V
